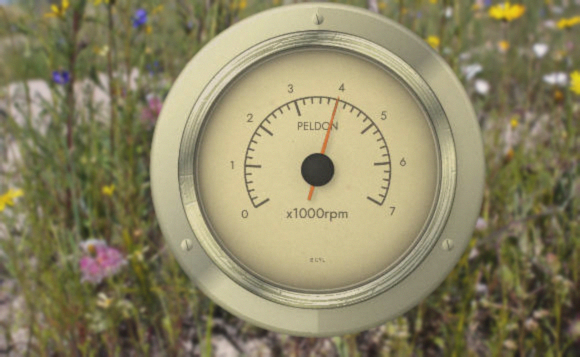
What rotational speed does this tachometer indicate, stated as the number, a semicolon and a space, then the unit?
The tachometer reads 4000; rpm
